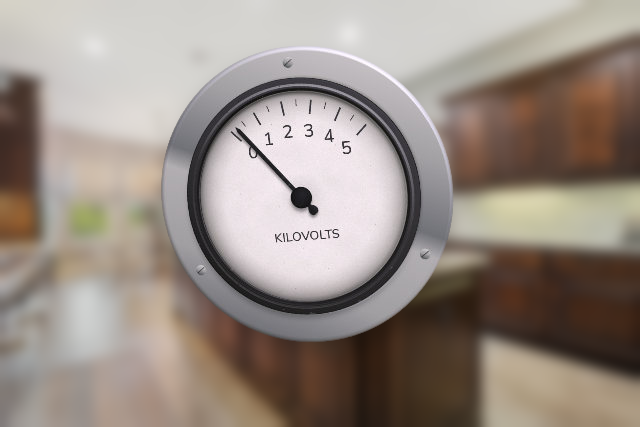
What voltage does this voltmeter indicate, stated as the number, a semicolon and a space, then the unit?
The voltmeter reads 0.25; kV
